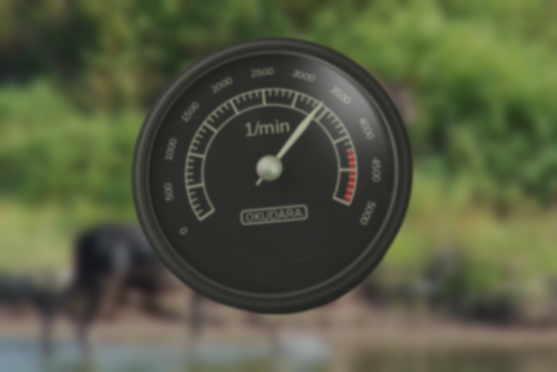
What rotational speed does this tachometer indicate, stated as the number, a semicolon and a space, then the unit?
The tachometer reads 3400; rpm
